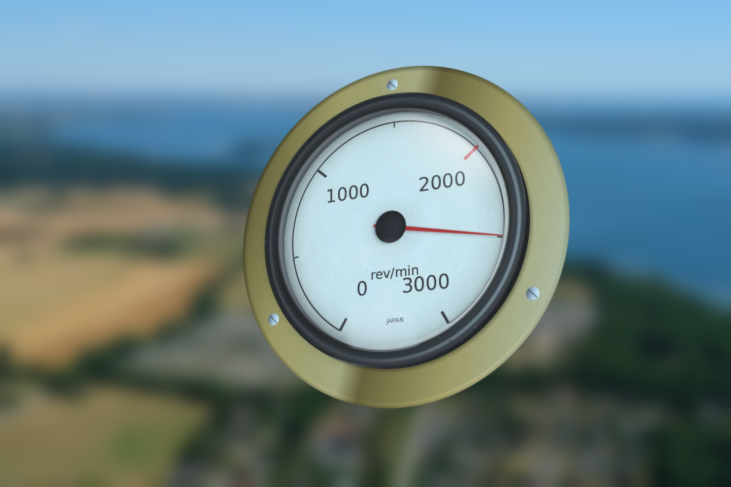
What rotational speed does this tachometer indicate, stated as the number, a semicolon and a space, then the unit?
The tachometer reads 2500; rpm
